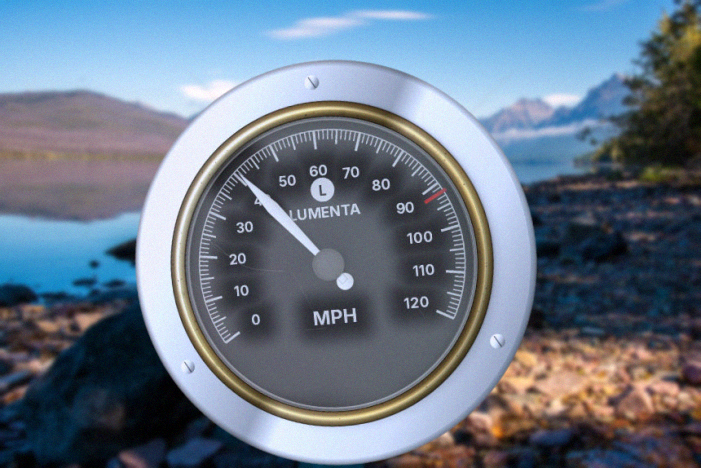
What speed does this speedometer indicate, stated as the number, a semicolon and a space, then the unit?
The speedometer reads 41; mph
